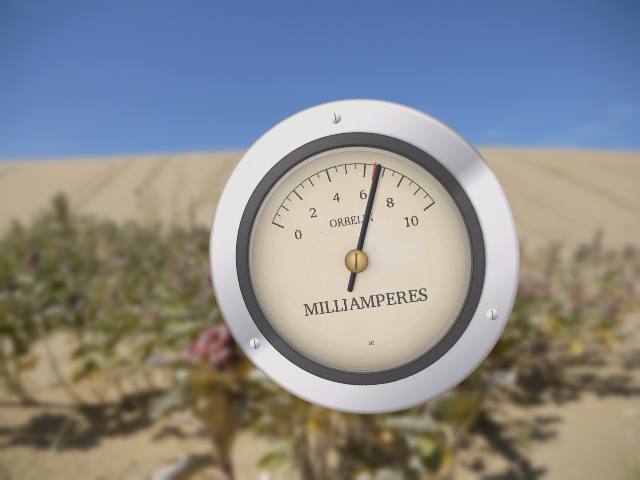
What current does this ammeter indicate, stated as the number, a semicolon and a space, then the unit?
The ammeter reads 6.75; mA
